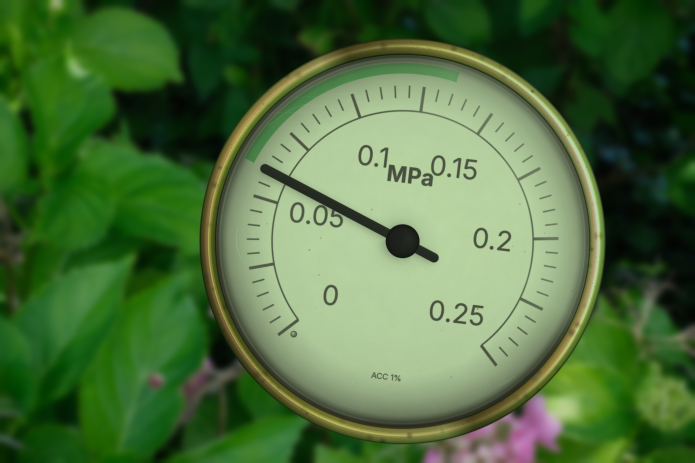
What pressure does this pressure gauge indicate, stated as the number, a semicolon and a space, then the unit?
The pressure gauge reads 0.06; MPa
